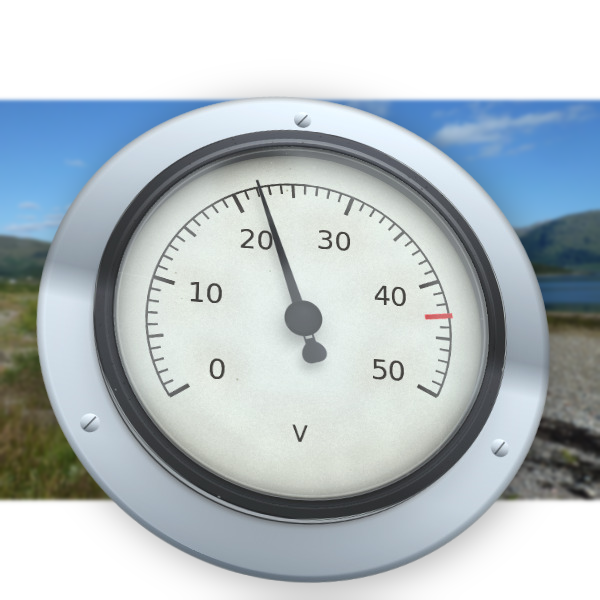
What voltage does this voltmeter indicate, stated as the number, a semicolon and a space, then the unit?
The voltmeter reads 22; V
